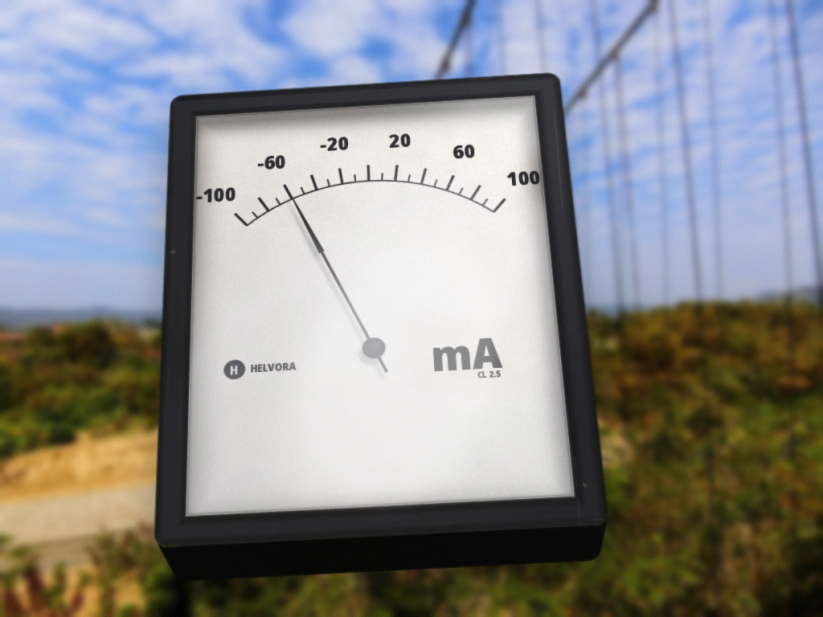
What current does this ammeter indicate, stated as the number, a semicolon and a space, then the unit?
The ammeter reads -60; mA
